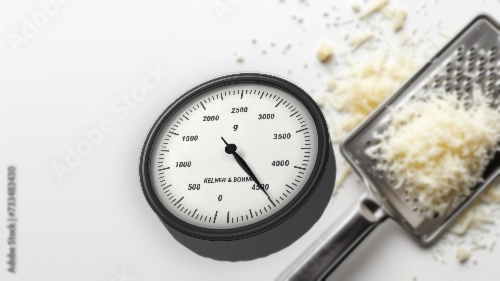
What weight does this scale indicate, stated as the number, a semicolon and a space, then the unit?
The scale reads 4500; g
